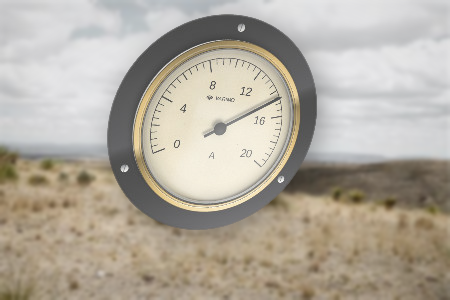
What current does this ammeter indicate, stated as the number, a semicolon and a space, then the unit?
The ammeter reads 14.5; A
